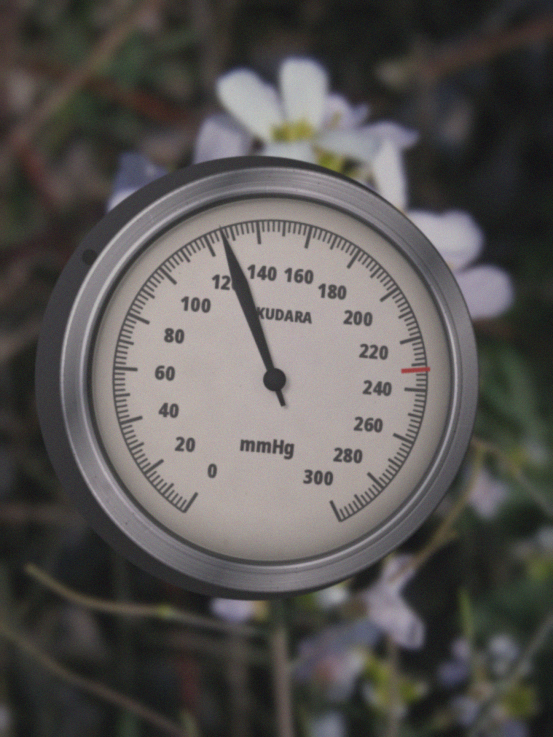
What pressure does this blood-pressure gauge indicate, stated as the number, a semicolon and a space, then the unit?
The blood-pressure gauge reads 126; mmHg
